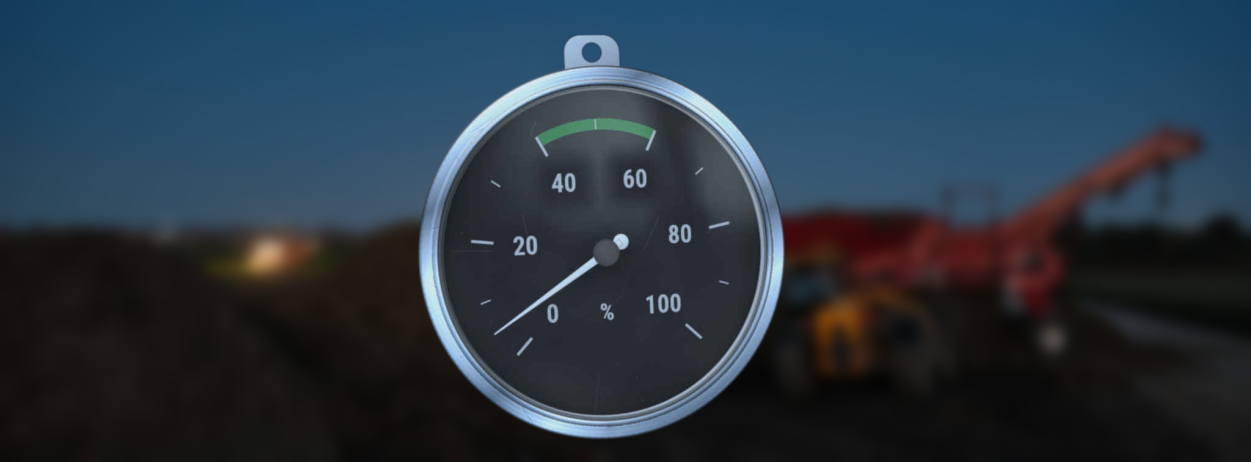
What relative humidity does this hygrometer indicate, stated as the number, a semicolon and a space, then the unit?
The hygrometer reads 5; %
